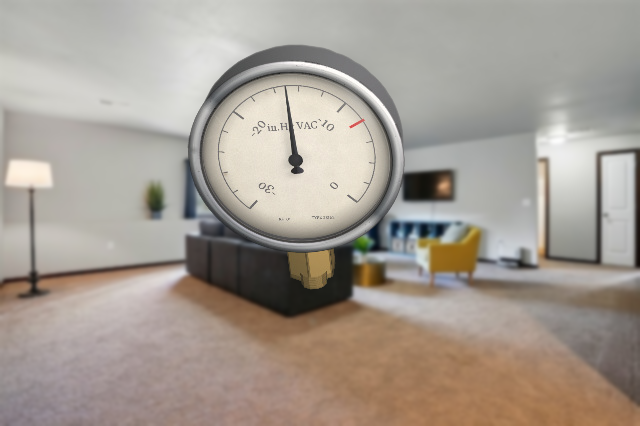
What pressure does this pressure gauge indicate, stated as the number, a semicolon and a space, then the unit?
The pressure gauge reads -15; inHg
